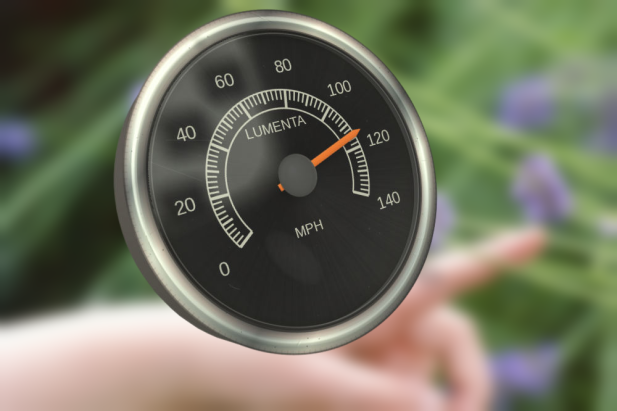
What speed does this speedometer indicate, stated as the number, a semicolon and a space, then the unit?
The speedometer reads 114; mph
